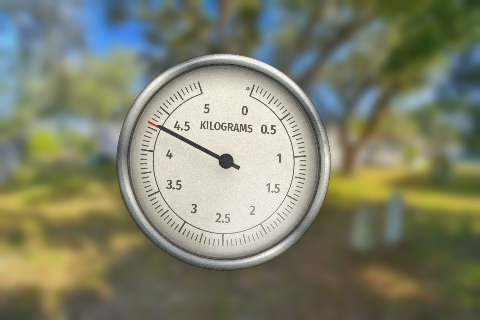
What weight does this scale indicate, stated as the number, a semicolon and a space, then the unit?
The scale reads 4.3; kg
